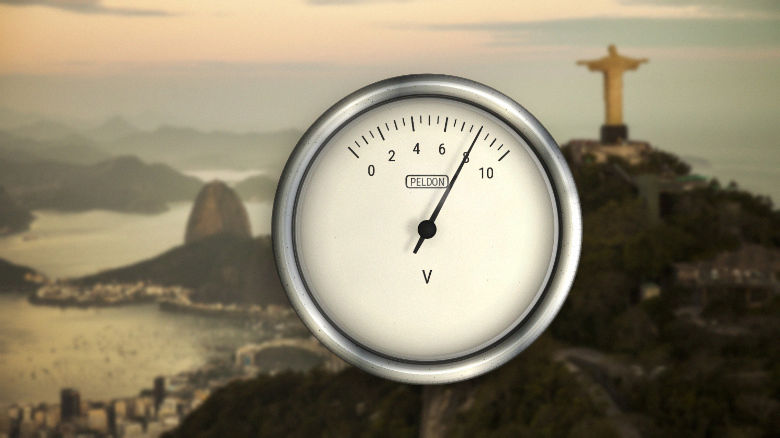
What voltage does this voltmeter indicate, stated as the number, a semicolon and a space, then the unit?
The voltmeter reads 8; V
